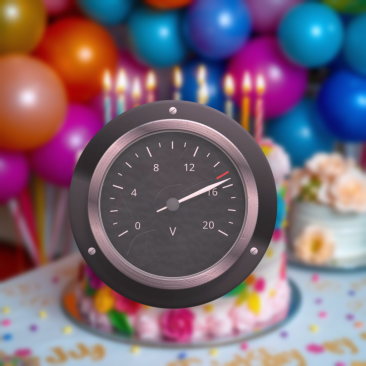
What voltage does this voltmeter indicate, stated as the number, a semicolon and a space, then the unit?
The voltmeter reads 15.5; V
